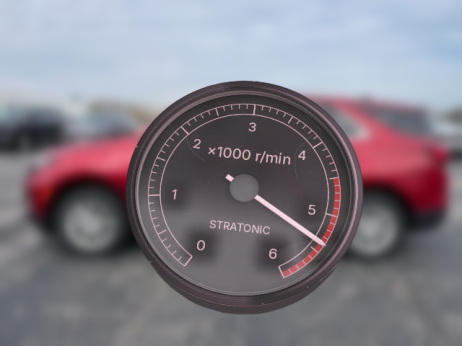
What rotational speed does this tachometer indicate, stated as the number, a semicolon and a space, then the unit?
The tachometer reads 5400; rpm
